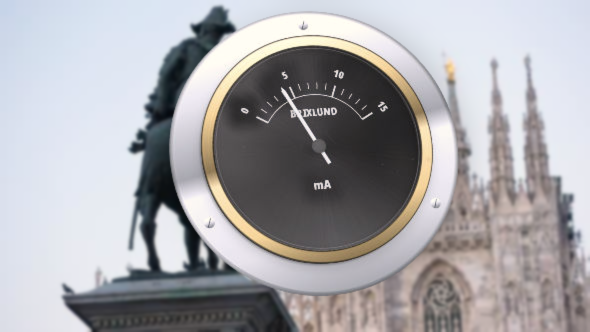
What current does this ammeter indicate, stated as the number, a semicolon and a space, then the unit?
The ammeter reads 4; mA
